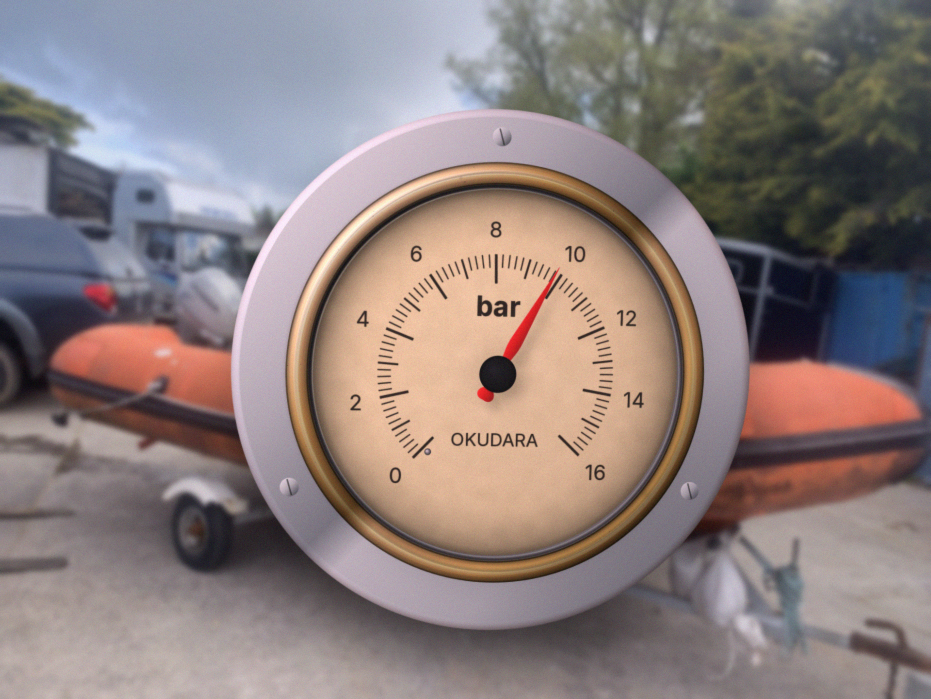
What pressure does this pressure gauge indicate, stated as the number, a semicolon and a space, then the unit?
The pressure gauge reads 9.8; bar
